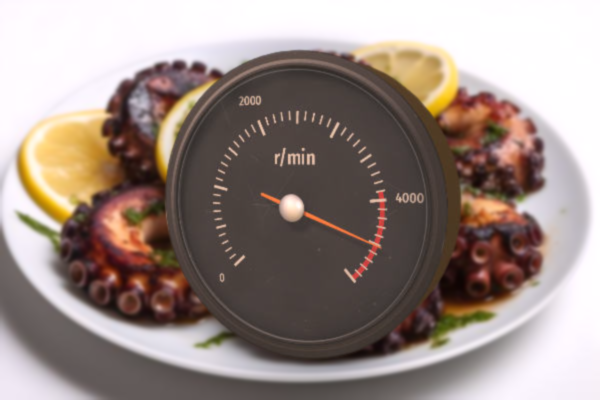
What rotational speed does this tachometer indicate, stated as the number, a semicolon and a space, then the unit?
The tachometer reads 4500; rpm
